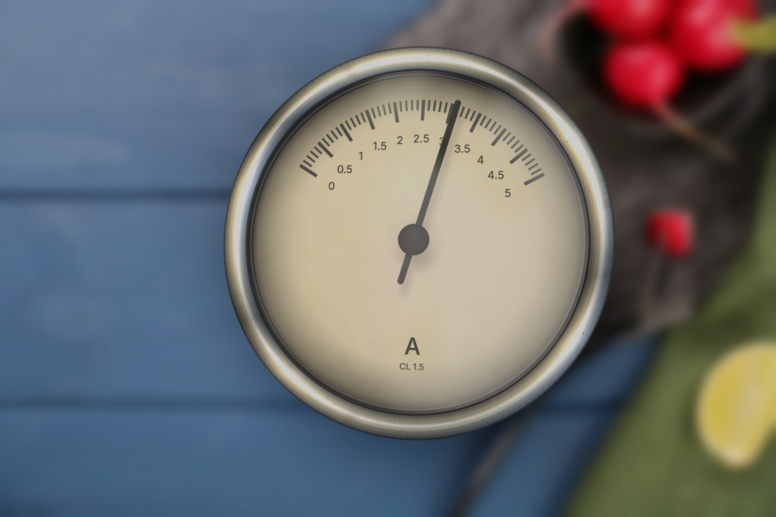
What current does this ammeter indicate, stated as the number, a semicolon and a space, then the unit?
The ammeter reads 3.1; A
